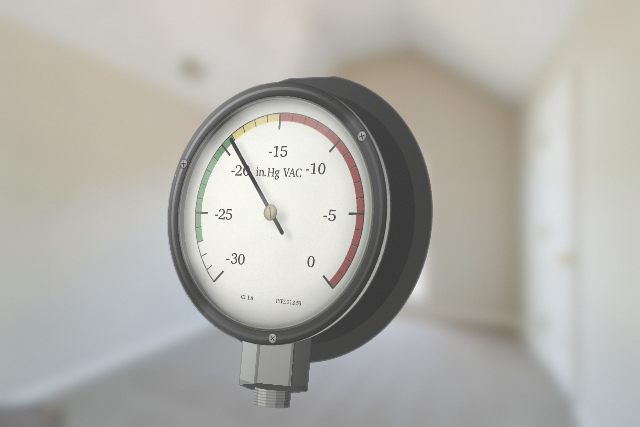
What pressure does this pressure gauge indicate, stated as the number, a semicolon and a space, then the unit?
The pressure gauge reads -19; inHg
